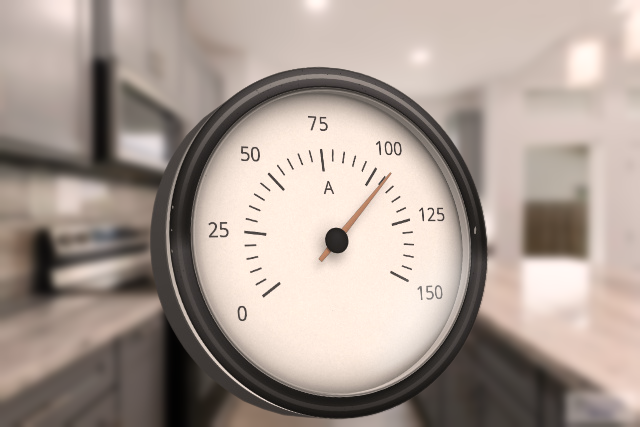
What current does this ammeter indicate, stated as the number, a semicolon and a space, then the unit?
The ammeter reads 105; A
